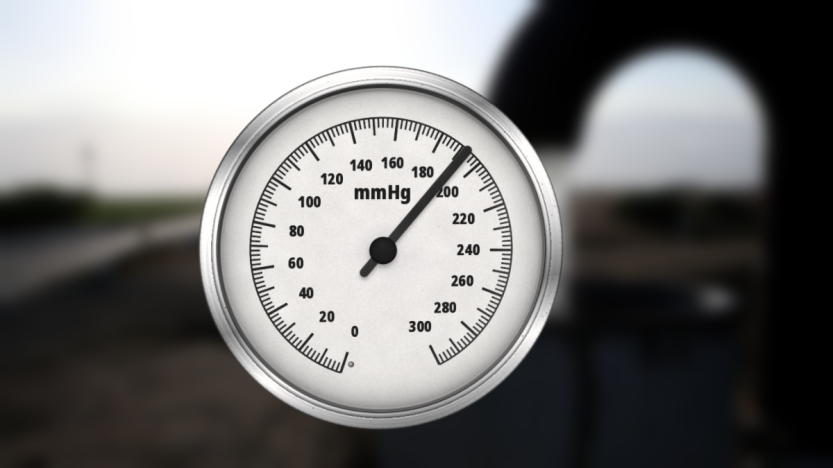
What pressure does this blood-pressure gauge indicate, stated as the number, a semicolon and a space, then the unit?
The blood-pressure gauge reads 192; mmHg
